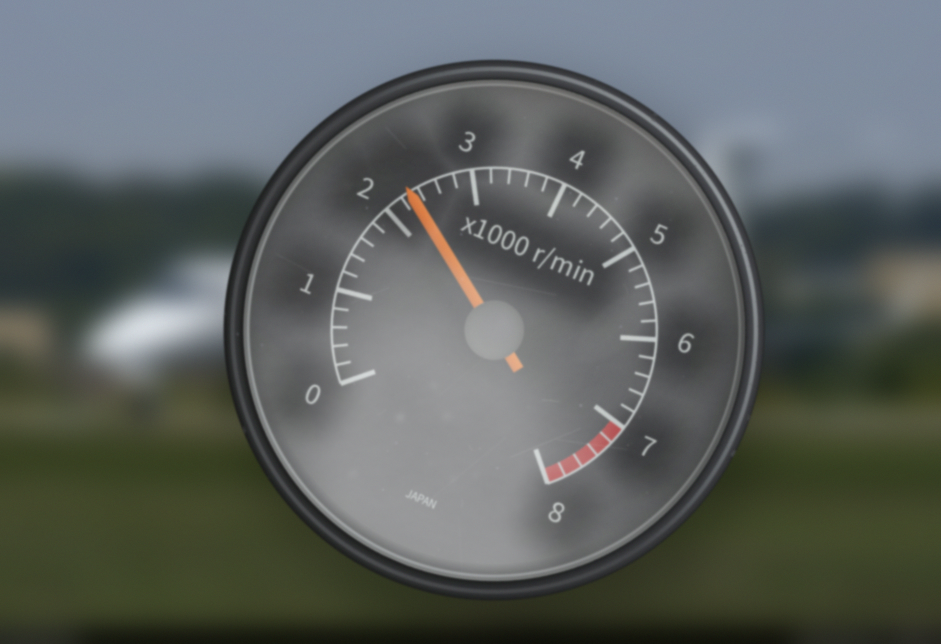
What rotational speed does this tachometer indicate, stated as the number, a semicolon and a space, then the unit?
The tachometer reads 2300; rpm
